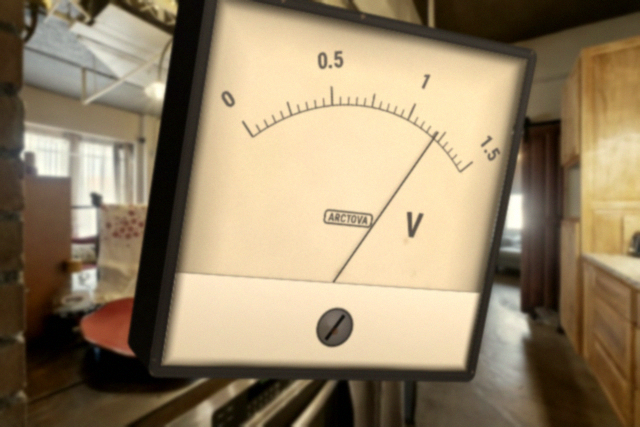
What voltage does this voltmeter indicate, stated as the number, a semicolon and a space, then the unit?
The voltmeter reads 1.2; V
